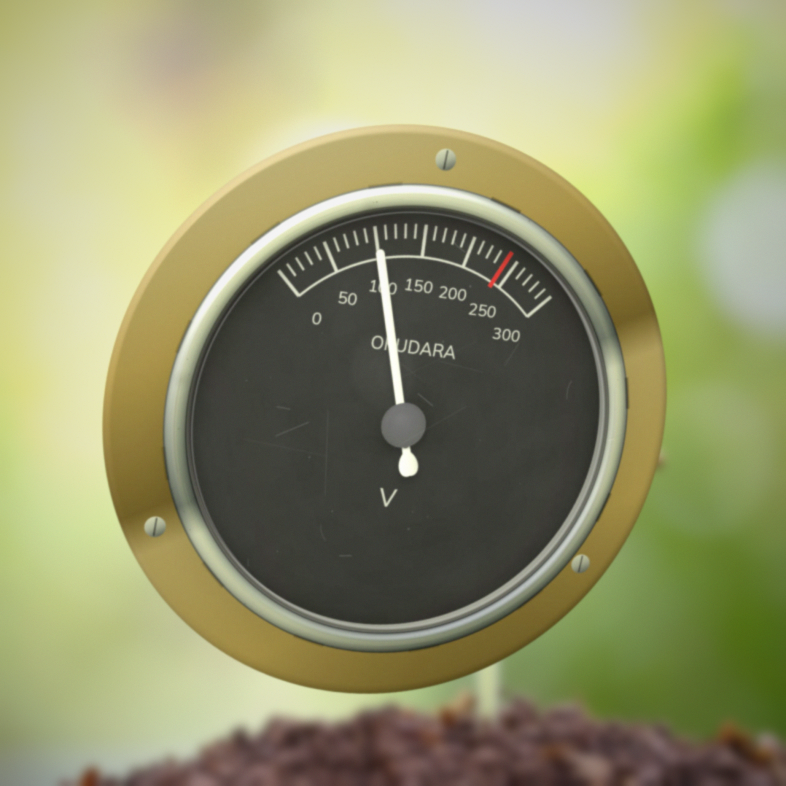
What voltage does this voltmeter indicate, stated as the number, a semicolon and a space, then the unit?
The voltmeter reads 100; V
